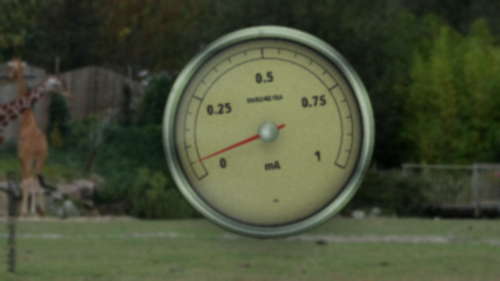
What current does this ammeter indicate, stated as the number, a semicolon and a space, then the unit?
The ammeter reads 0.05; mA
